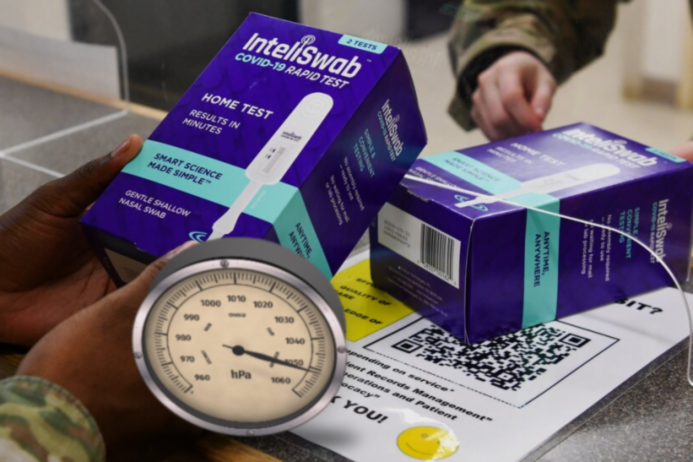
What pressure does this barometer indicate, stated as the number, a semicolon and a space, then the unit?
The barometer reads 1050; hPa
